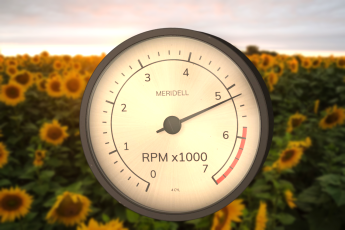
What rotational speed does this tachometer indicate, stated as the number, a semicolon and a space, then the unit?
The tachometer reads 5200; rpm
